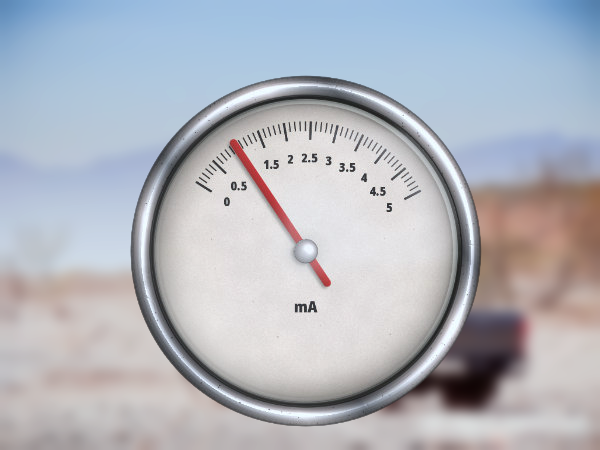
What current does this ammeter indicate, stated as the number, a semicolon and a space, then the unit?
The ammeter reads 1; mA
